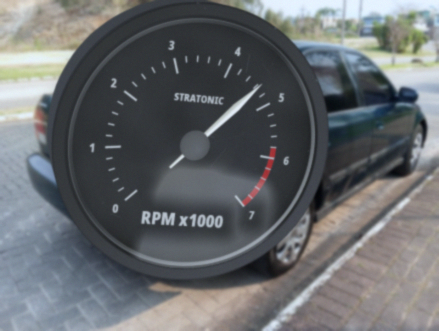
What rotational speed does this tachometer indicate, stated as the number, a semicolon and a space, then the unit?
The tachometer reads 4600; rpm
